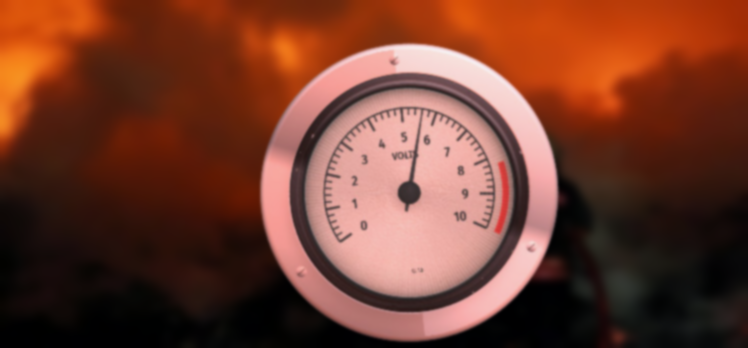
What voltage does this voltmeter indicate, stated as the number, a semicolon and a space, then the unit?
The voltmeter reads 5.6; V
